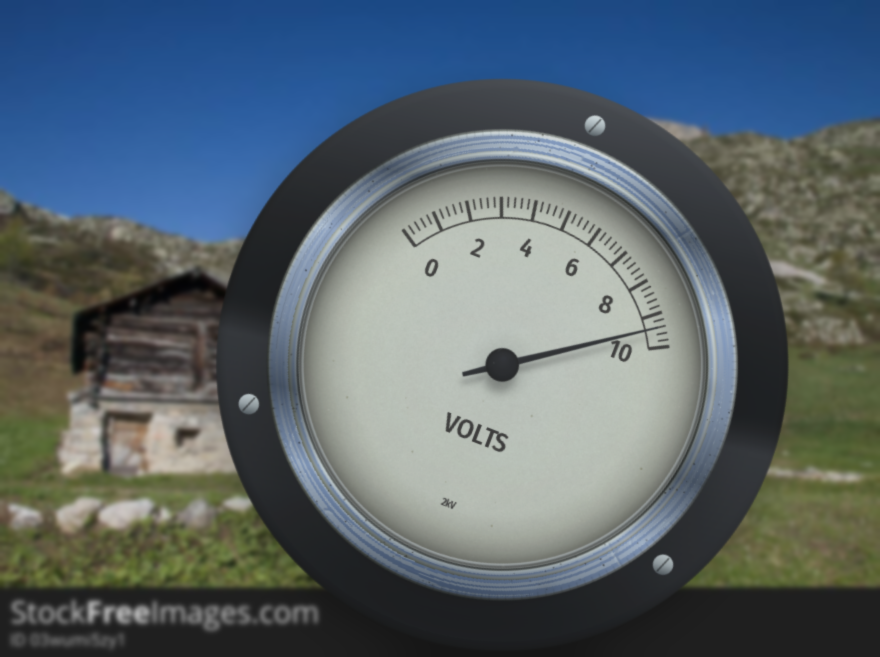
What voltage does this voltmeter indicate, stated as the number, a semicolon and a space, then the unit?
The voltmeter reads 9.4; V
